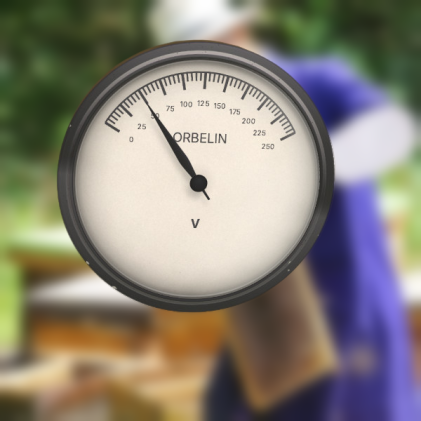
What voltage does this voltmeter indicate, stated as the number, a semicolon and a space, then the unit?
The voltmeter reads 50; V
